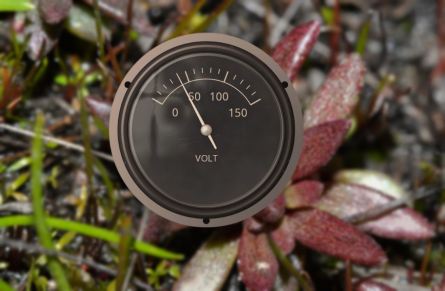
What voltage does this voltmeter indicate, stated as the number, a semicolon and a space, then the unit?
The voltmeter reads 40; V
